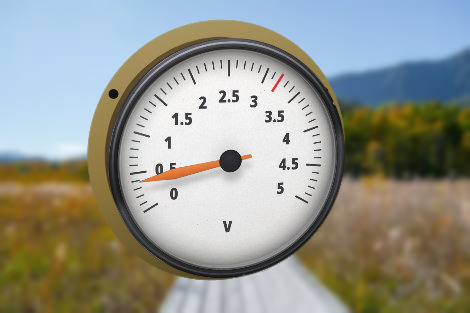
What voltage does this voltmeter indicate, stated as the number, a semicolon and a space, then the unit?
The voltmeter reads 0.4; V
